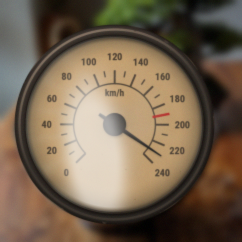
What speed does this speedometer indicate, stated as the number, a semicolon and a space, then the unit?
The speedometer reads 230; km/h
